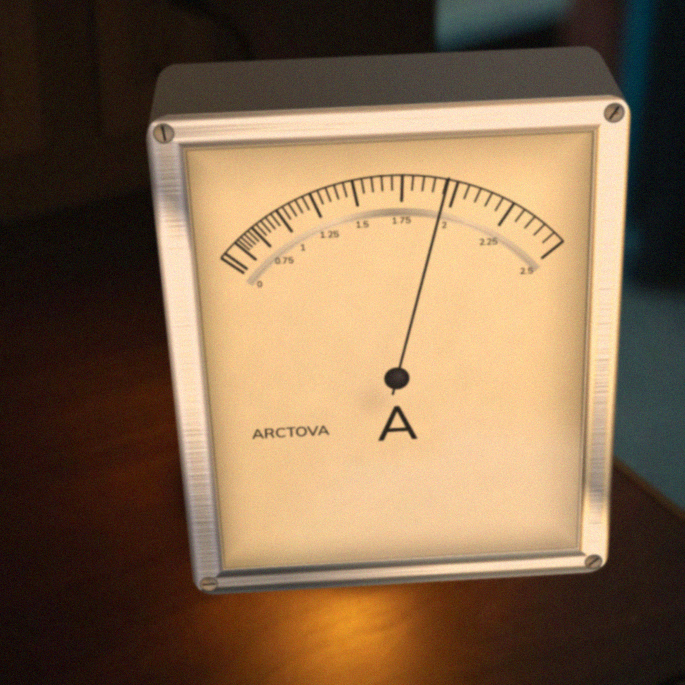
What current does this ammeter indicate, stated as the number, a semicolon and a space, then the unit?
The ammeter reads 1.95; A
